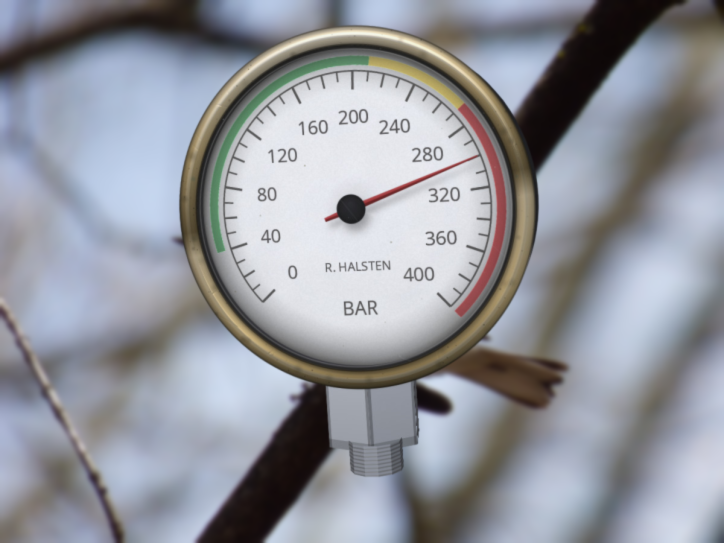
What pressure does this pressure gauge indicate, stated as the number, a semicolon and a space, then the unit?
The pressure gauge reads 300; bar
